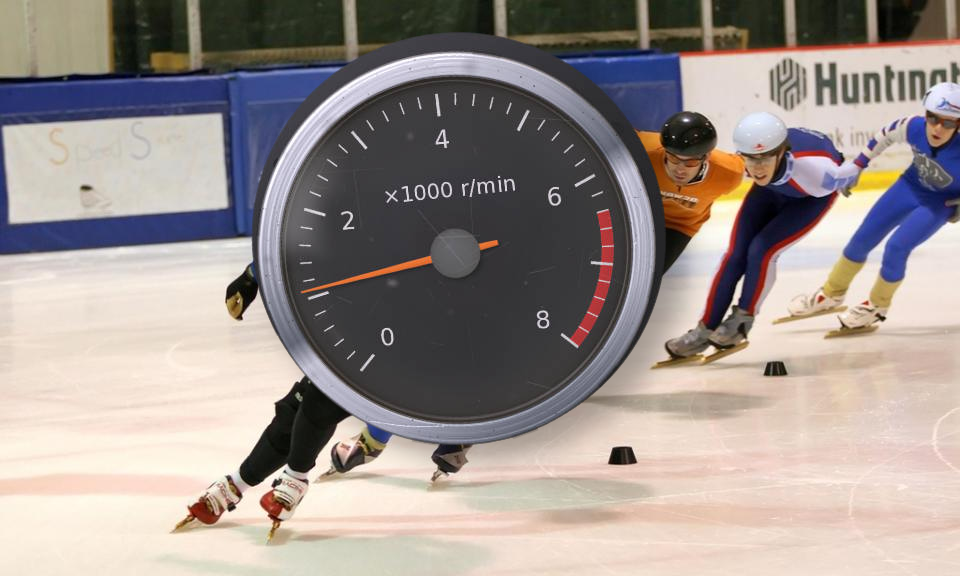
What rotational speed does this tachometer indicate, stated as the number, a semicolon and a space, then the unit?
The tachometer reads 1100; rpm
